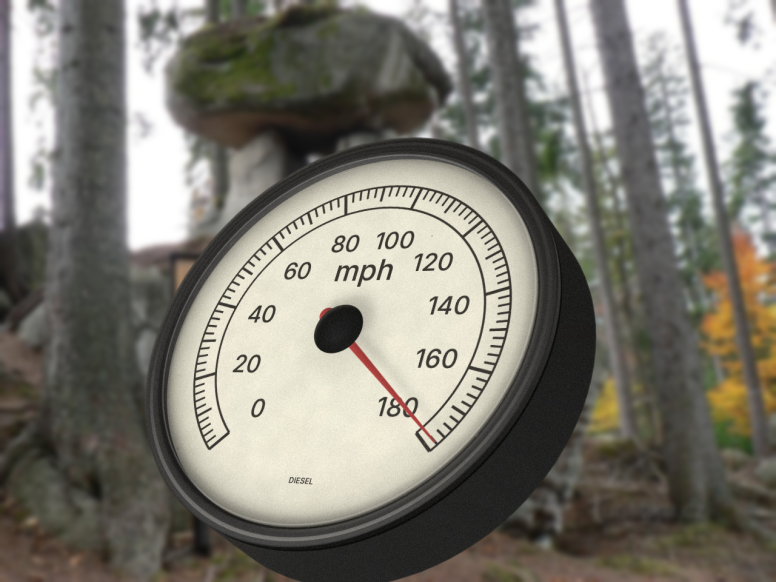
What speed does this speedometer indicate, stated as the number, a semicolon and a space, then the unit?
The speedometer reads 178; mph
